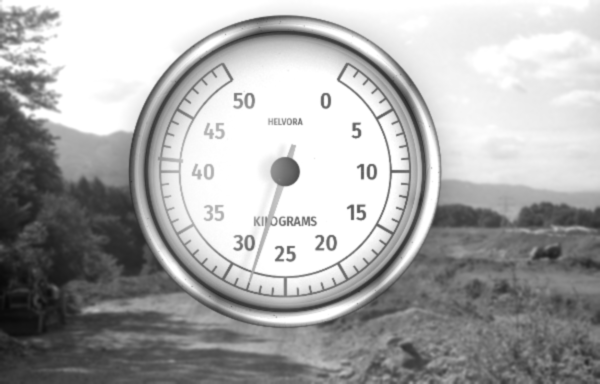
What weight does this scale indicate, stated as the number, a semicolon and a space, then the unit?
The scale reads 28; kg
